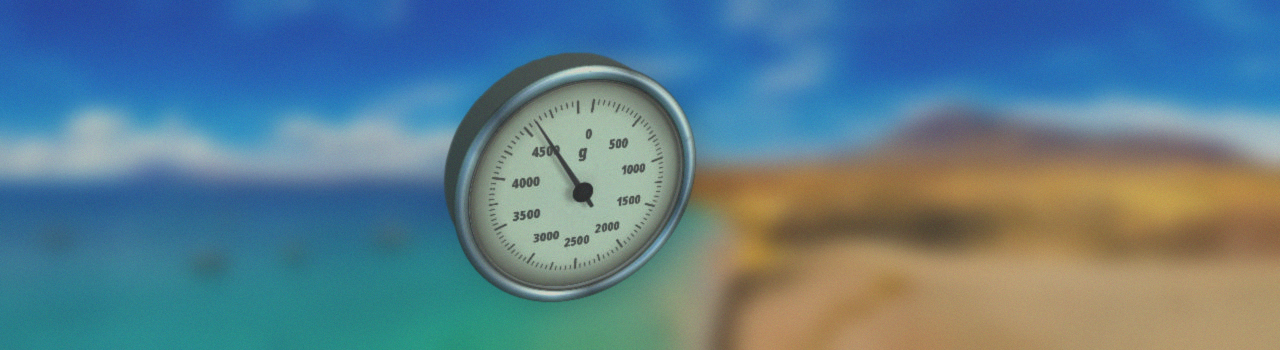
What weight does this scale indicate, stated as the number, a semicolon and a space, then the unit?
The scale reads 4600; g
